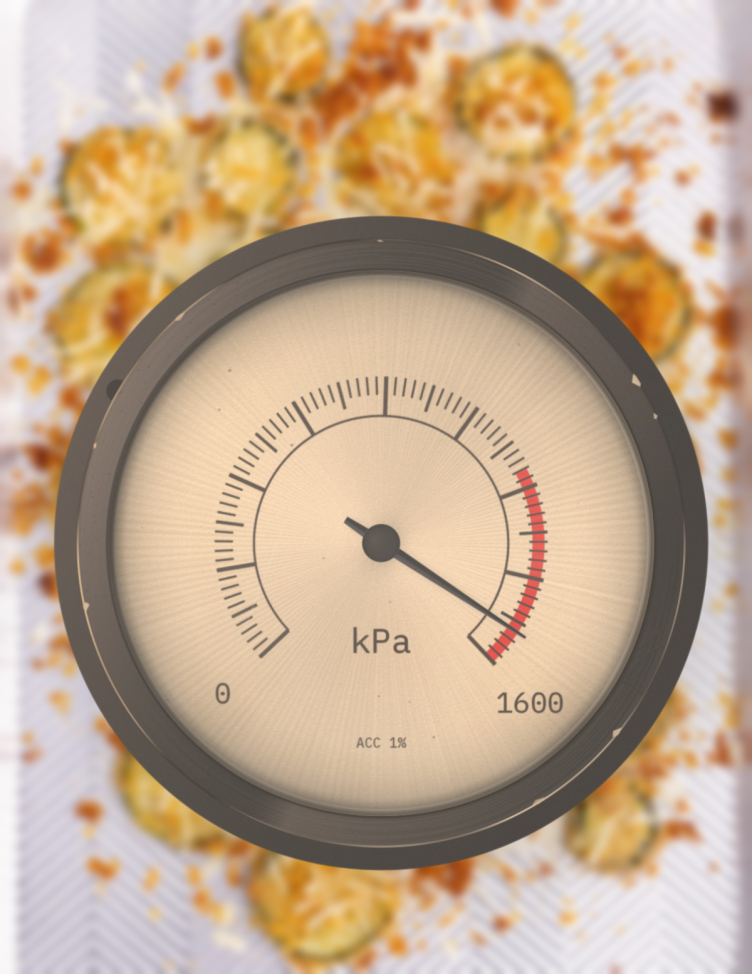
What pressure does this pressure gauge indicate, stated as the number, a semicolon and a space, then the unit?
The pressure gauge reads 1520; kPa
